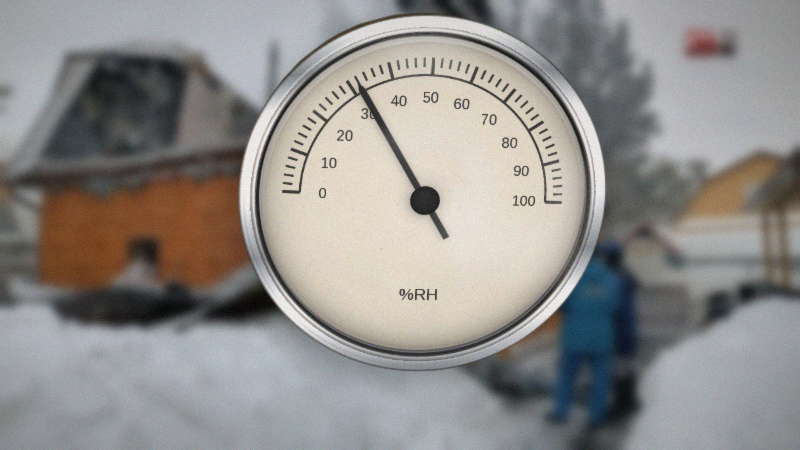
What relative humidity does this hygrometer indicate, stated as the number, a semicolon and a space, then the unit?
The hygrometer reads 32; %
